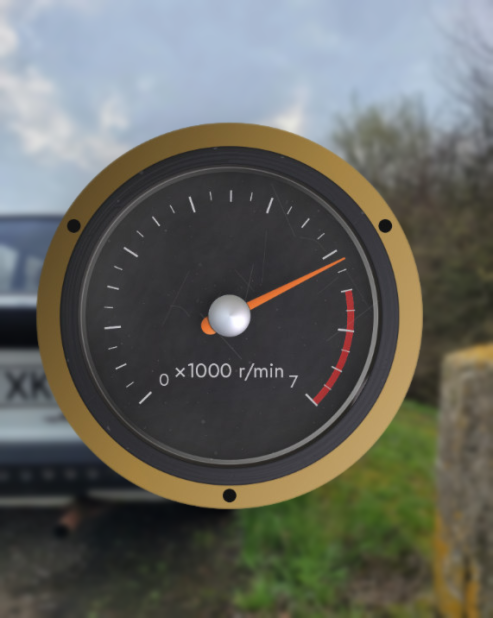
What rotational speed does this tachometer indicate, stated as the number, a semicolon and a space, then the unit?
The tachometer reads 5125; rpm
